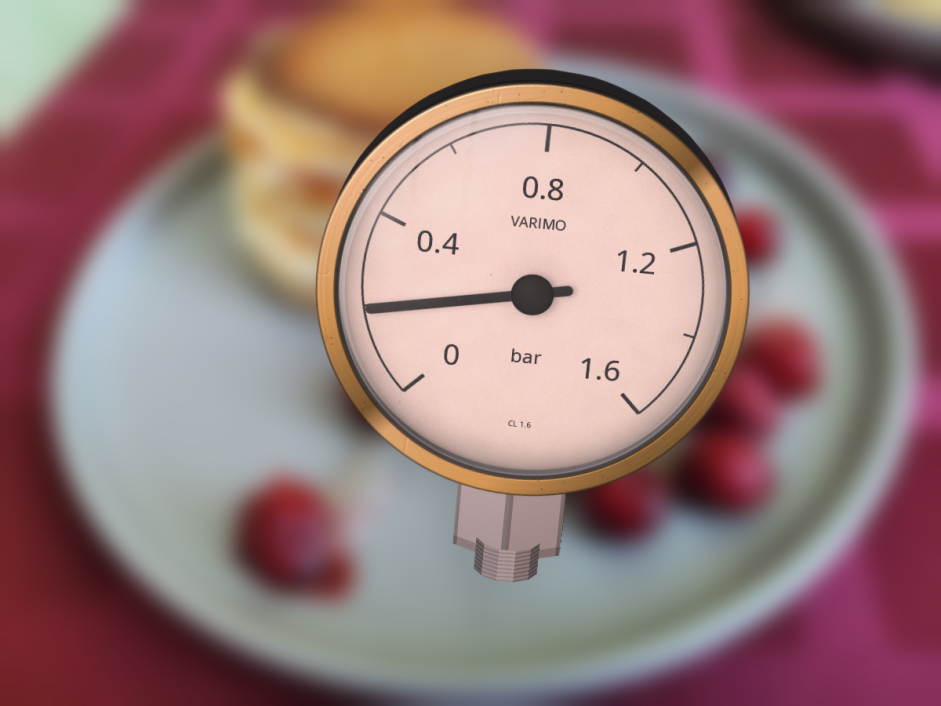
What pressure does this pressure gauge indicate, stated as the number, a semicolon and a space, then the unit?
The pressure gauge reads 0.2; bar
